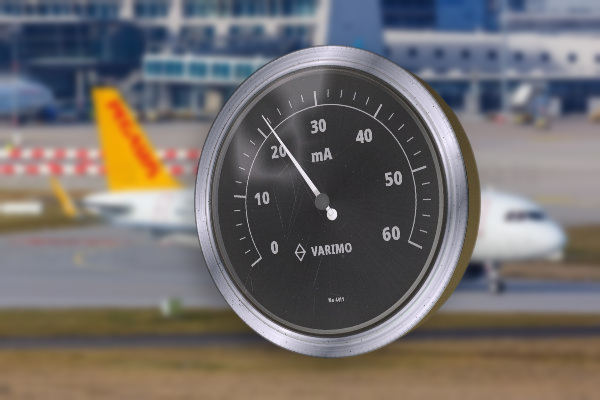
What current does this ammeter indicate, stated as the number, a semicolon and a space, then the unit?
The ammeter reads 22; mA
